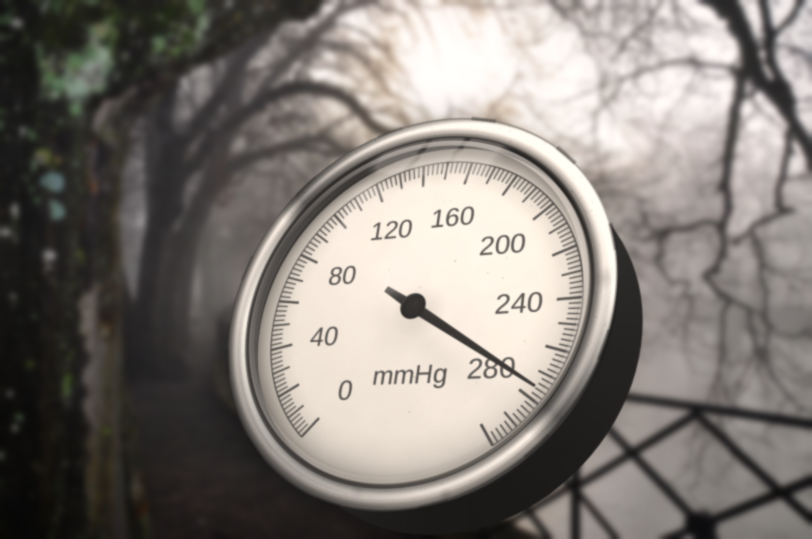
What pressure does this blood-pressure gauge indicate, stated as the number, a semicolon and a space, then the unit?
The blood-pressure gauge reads 276; mmHg
